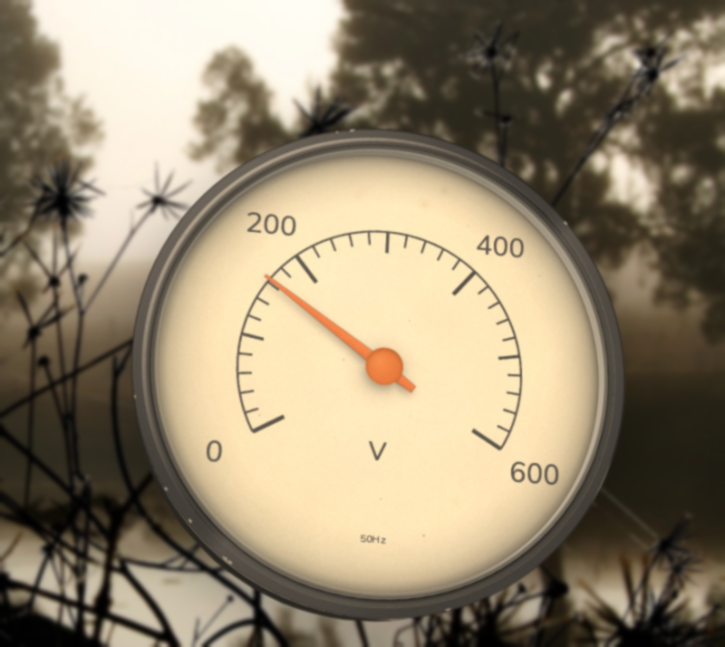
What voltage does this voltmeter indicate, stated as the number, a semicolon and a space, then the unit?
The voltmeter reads 160; V
